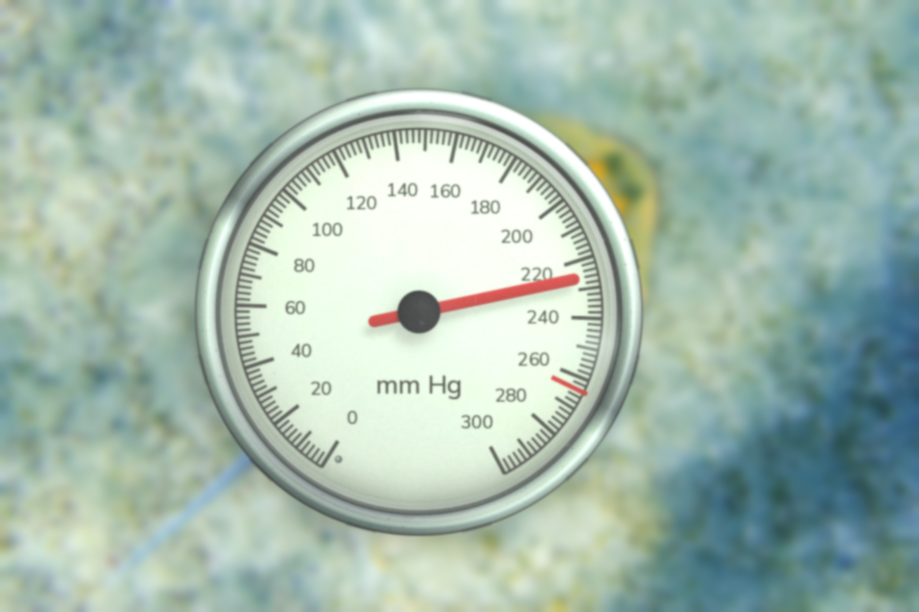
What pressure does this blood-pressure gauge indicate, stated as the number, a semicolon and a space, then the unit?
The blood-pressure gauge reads 226; mmHg
